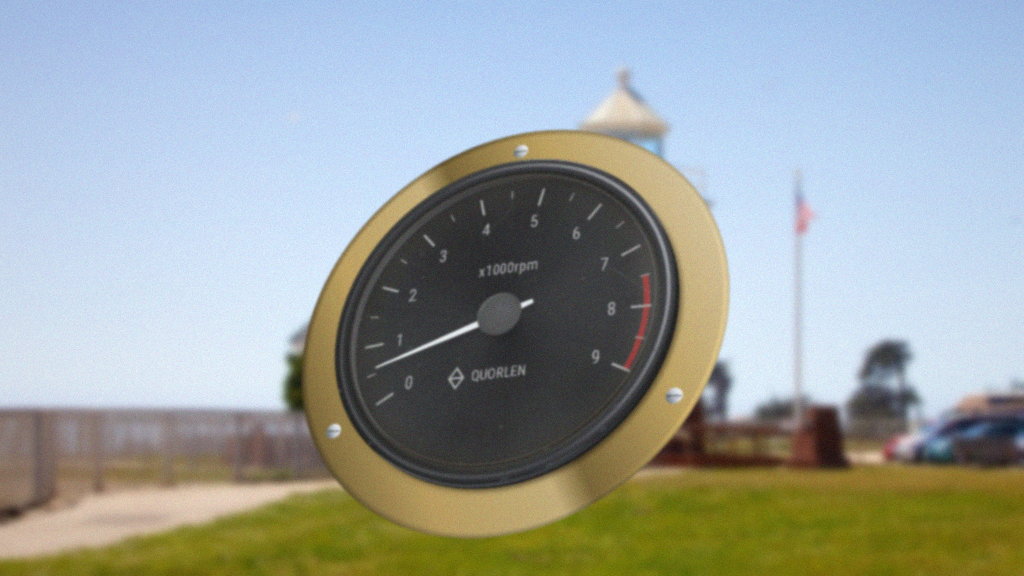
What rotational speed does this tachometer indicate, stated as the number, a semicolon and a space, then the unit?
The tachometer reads 500; rpm
